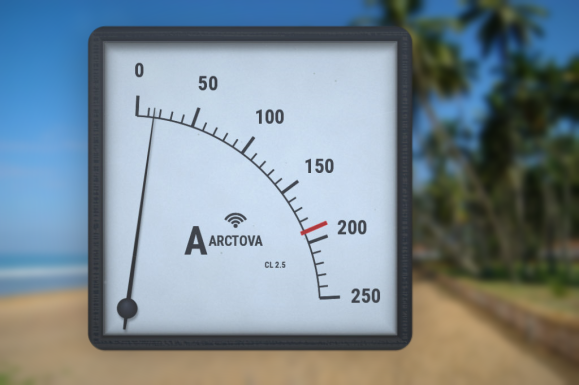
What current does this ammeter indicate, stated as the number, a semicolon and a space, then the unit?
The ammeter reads 15; A
